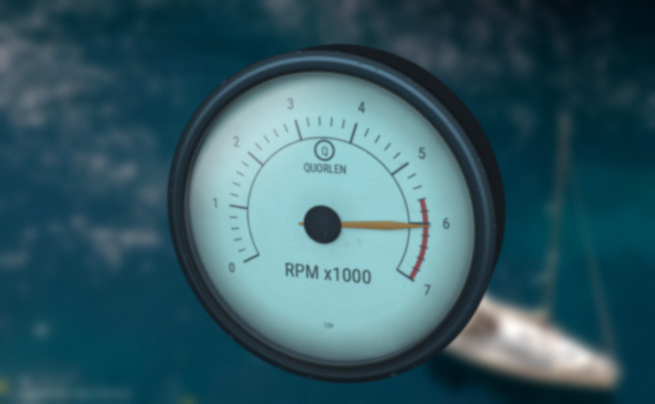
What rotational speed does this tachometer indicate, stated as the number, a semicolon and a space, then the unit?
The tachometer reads 6000; rpm
